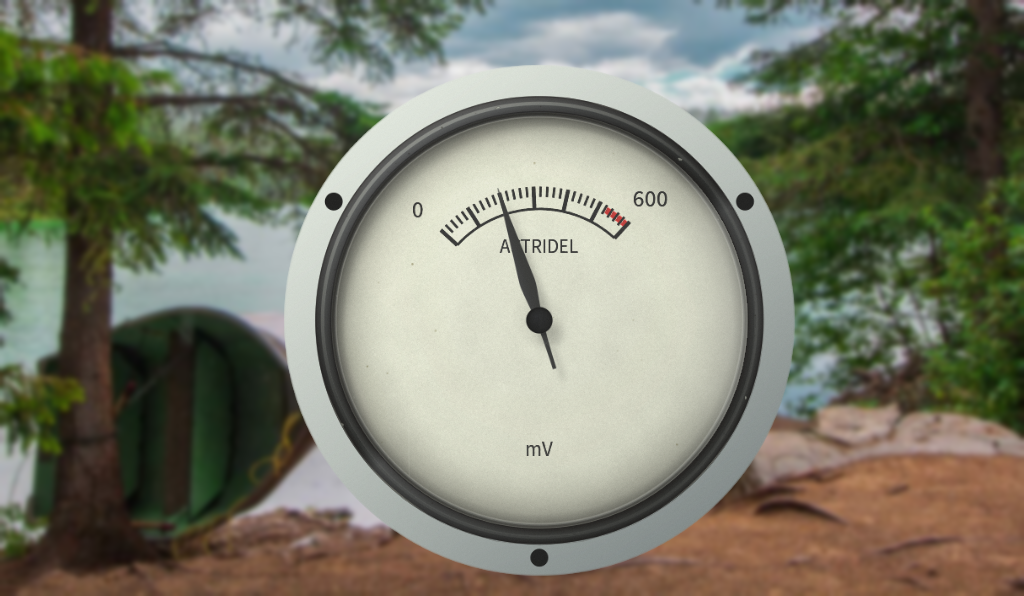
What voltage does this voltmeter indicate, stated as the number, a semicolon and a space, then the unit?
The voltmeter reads 200; mV
